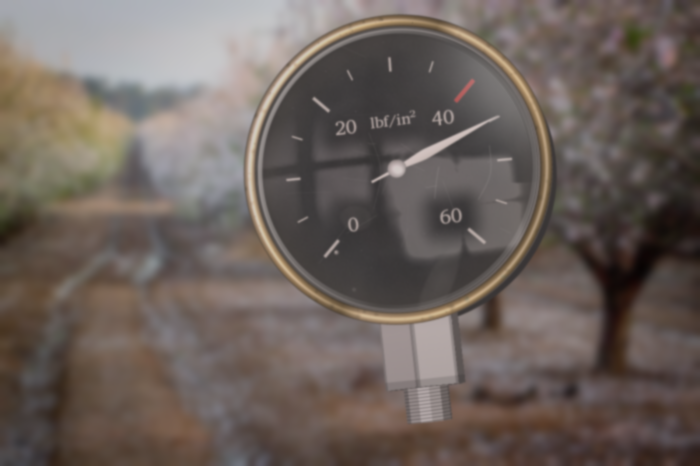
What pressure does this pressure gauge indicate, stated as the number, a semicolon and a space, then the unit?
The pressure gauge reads 45; psi
